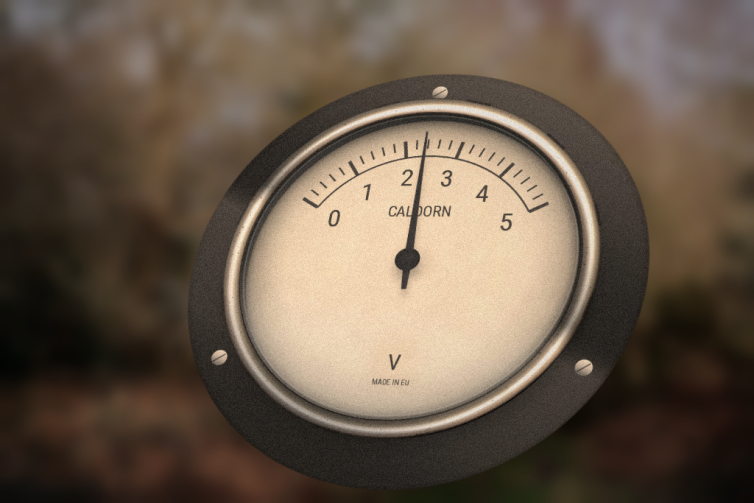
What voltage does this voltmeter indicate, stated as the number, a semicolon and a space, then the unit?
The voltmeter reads 2.4; V
